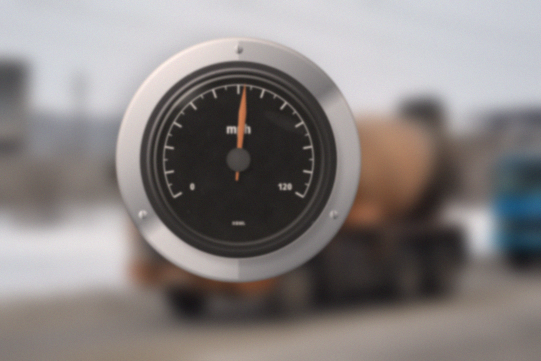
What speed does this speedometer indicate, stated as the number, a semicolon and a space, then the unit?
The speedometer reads 62.5; mph
